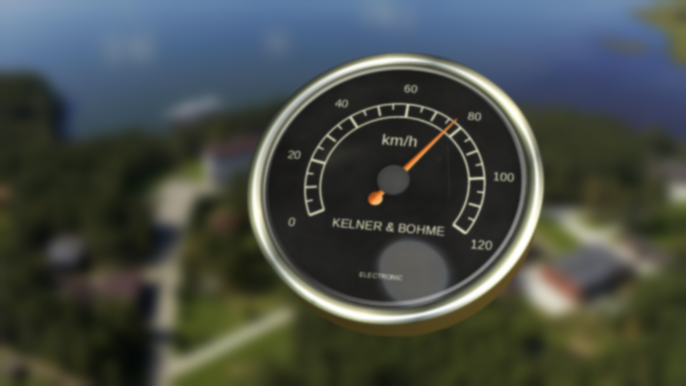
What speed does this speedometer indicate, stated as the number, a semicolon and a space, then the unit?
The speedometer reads 77.5; km/h
